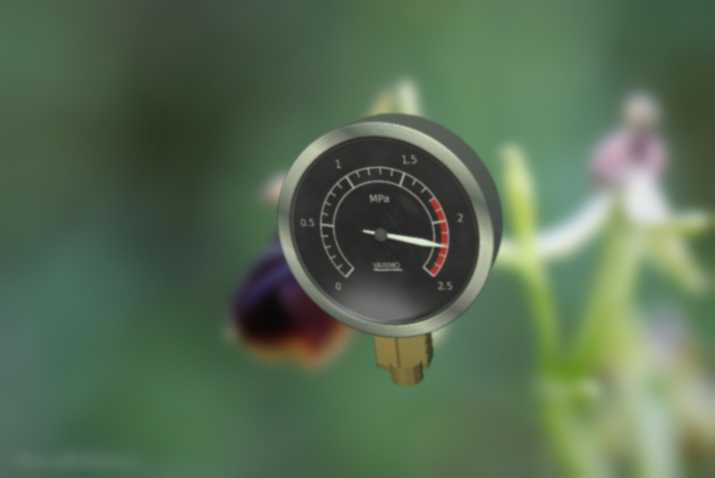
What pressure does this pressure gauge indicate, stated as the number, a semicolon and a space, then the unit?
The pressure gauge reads 2.2; MPa
